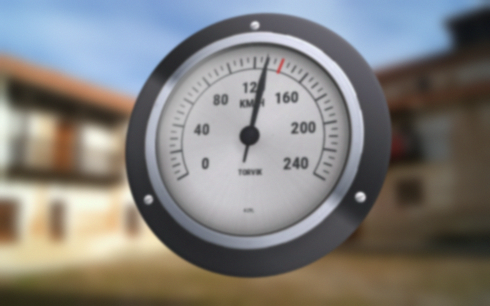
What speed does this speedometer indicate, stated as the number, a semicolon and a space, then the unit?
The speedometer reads 130; km/h
